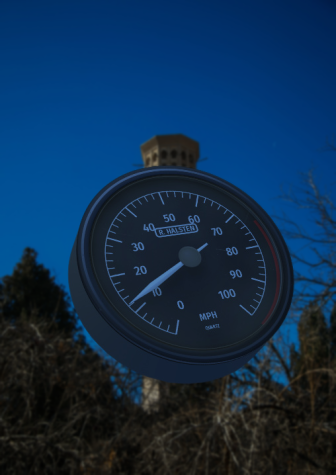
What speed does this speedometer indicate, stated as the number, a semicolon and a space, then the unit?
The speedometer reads 12; mph
